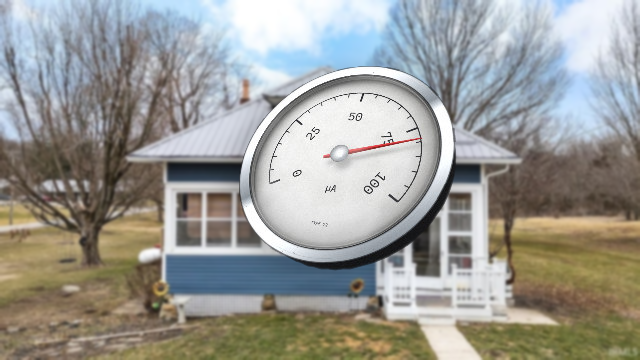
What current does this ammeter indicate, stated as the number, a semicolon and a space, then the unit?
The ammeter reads 80; µA
